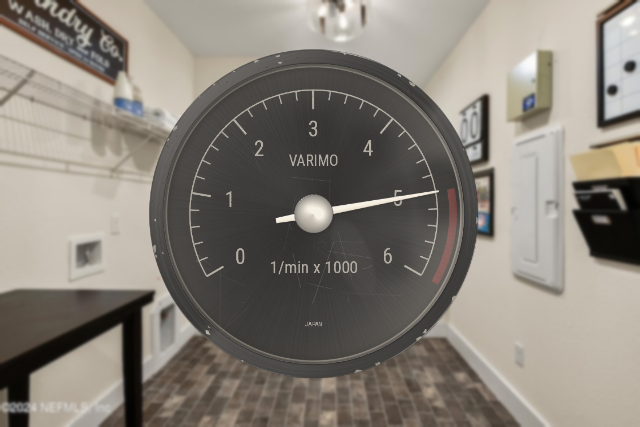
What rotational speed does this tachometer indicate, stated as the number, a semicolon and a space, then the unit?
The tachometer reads 5000; rpm
